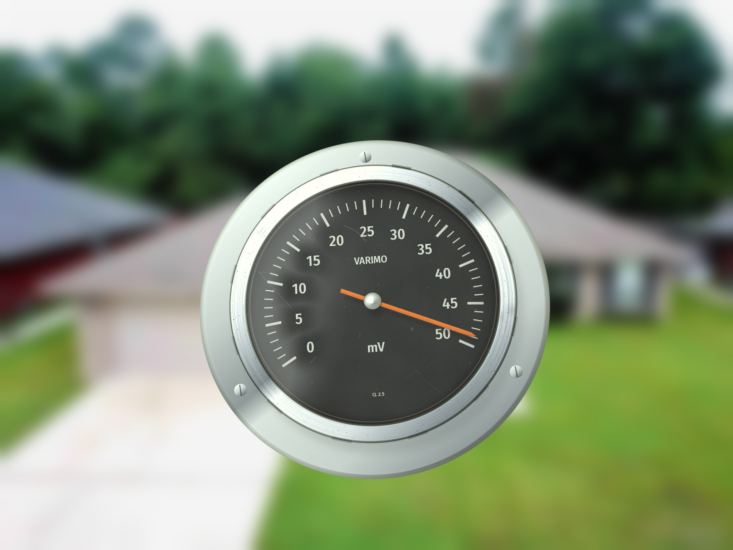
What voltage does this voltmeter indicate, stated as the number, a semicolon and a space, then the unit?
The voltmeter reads 49; mV
